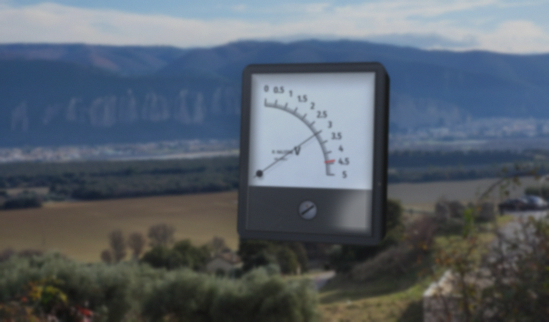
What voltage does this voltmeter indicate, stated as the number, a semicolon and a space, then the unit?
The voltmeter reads 3; V
